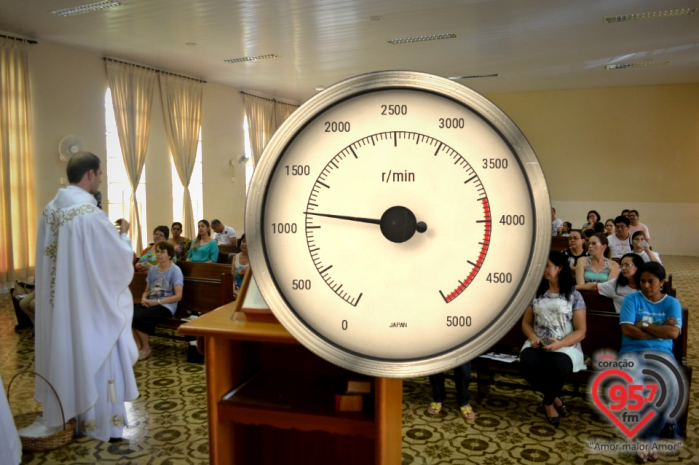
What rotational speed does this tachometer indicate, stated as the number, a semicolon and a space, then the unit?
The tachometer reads 1150; rpm
